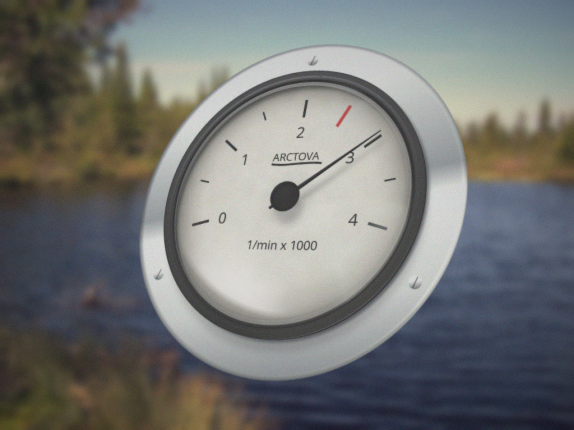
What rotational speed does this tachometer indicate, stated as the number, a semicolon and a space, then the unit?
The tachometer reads 3000; rpm
